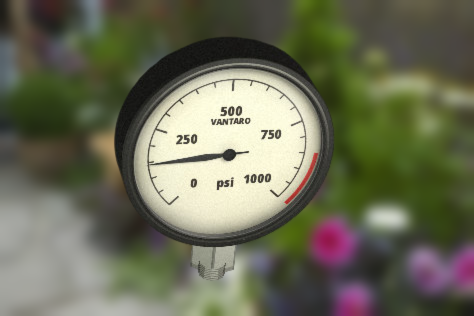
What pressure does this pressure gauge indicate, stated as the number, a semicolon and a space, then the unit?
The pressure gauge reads 150; psi
